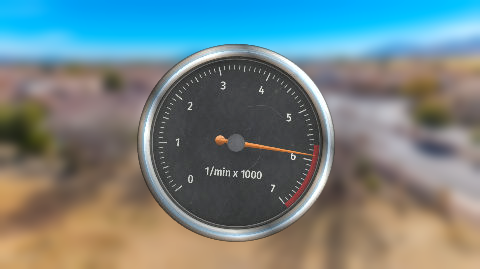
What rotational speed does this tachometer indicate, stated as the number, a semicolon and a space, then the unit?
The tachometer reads 5900; rpm
